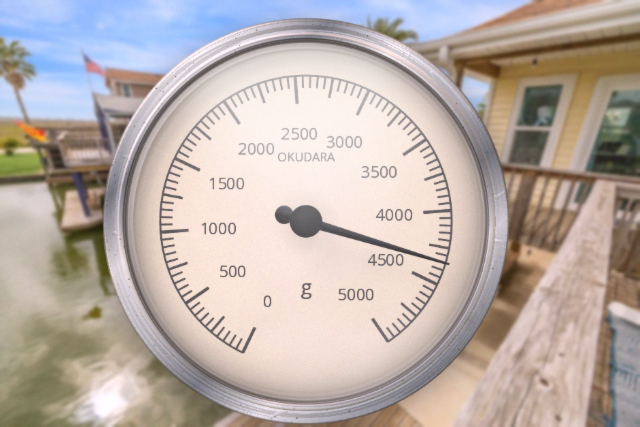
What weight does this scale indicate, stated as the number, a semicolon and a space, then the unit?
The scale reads 4350; g
